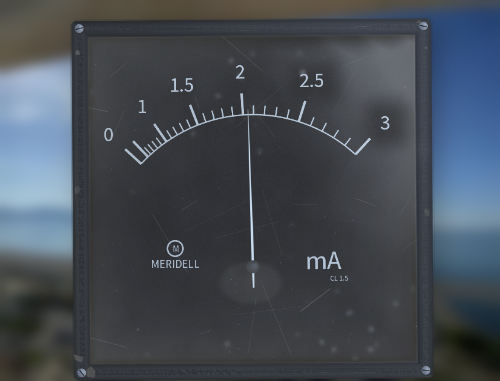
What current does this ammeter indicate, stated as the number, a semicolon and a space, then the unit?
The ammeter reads 2.05; mA
